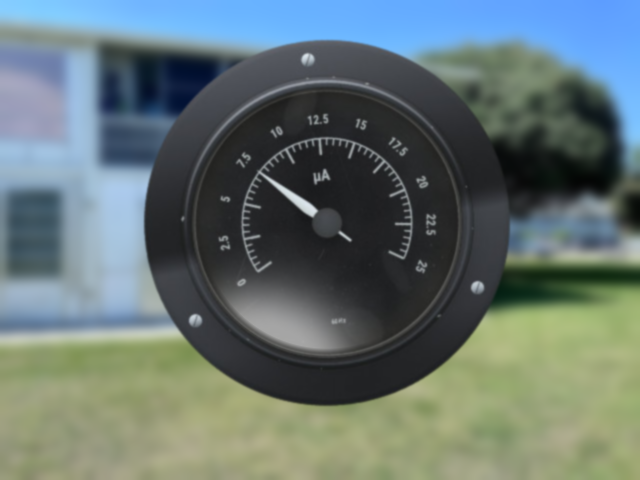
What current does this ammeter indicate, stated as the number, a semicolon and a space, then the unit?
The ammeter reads 7.5; µA
